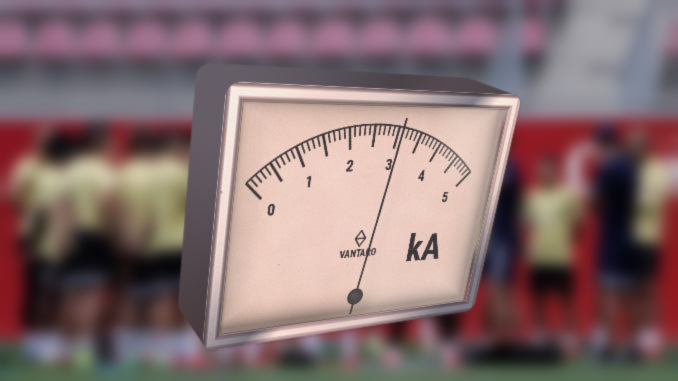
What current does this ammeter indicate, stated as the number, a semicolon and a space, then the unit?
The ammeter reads 3; kA
